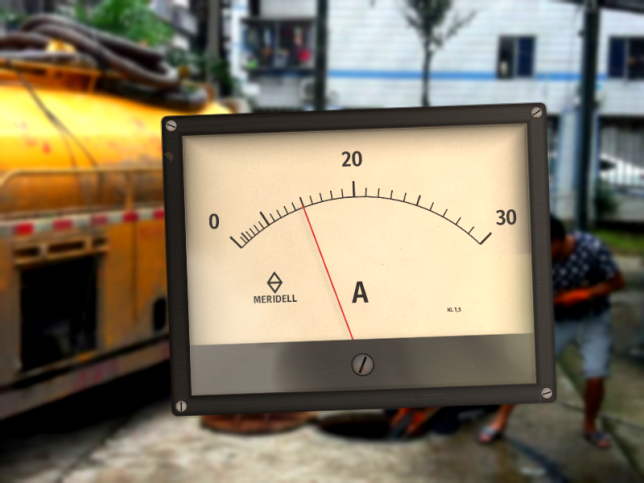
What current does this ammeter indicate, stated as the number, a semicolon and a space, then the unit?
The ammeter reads 15; A
